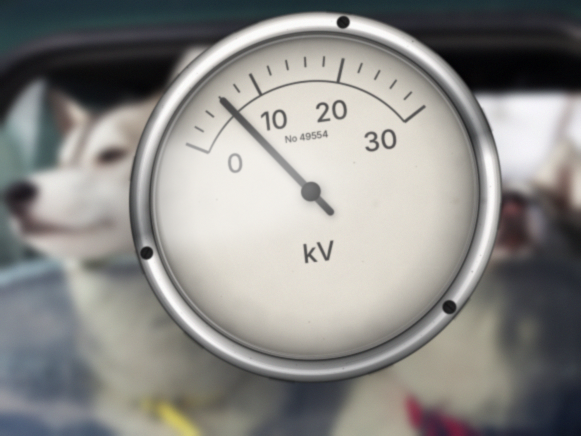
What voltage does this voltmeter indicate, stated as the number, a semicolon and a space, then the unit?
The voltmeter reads 6; kV
